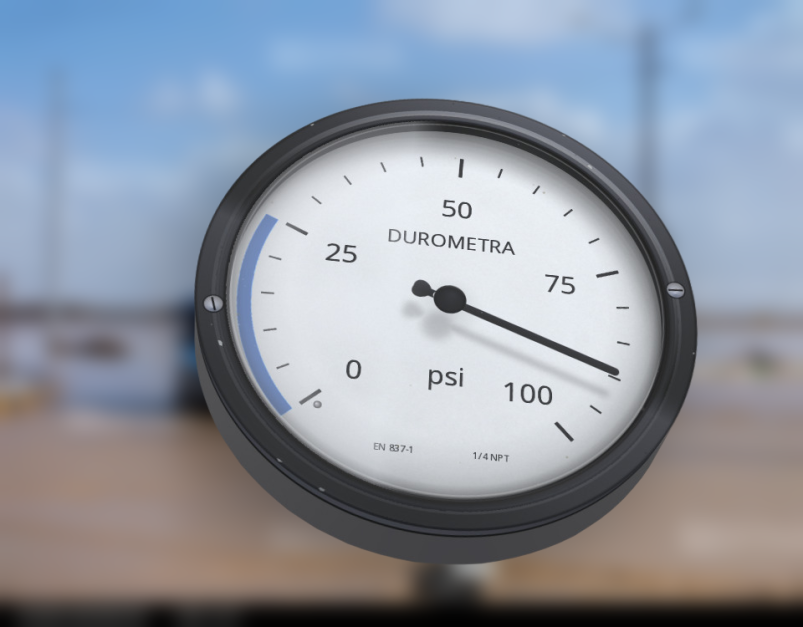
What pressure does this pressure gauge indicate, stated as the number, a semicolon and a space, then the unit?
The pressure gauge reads 90; psi
